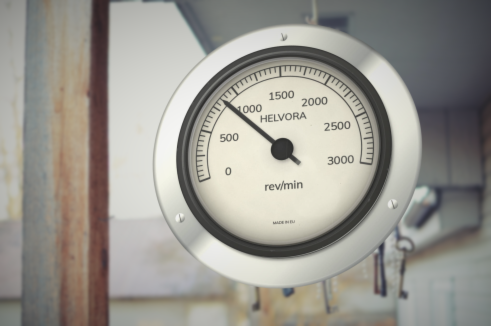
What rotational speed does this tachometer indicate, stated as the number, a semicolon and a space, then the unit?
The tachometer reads 850; rpm
